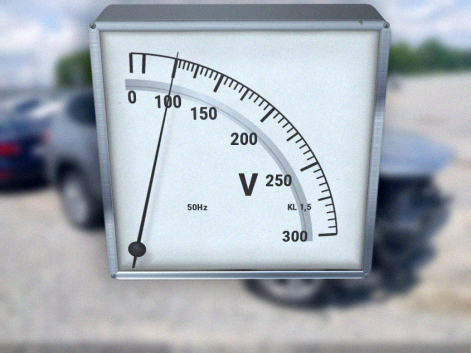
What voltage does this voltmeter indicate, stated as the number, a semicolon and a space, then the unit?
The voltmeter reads 100; V
